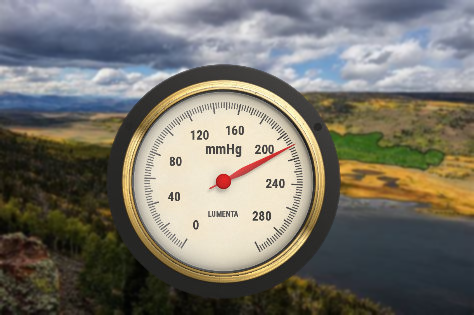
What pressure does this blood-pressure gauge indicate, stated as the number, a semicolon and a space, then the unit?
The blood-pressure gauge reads 210; mmHg
